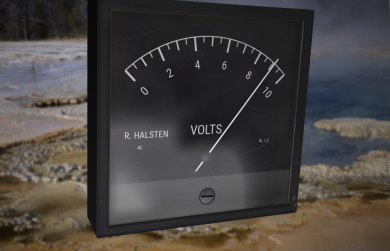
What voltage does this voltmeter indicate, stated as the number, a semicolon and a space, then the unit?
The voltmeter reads 9; V
